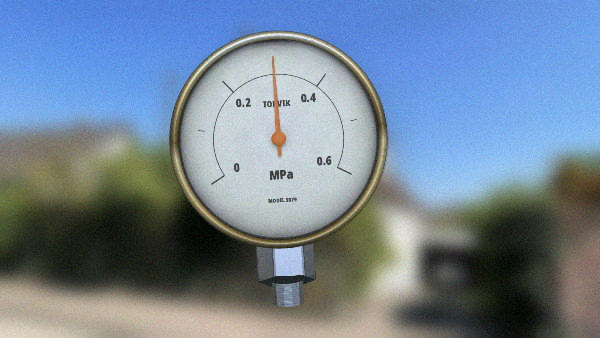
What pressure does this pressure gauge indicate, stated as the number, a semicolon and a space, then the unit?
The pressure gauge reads 0.3; MPa
